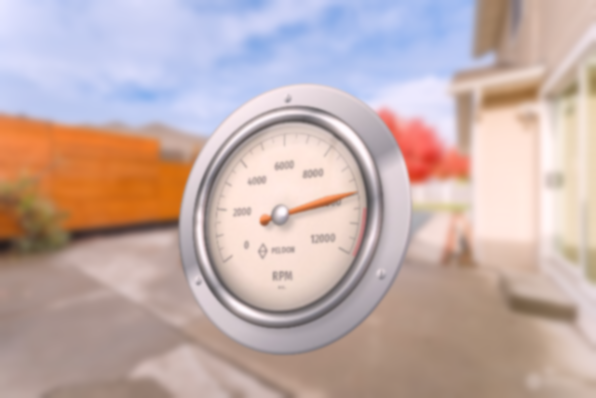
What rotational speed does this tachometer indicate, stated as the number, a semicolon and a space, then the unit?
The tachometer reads 10000; rpm
